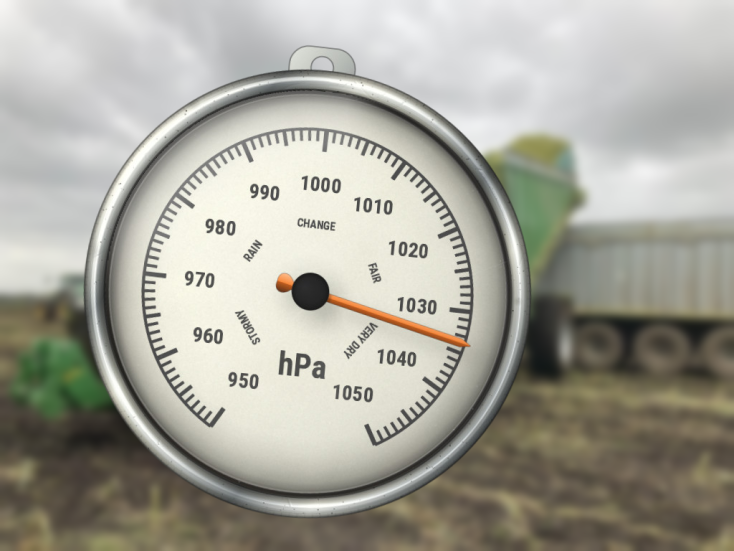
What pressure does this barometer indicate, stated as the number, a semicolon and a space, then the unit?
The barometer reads 1034; hPa
